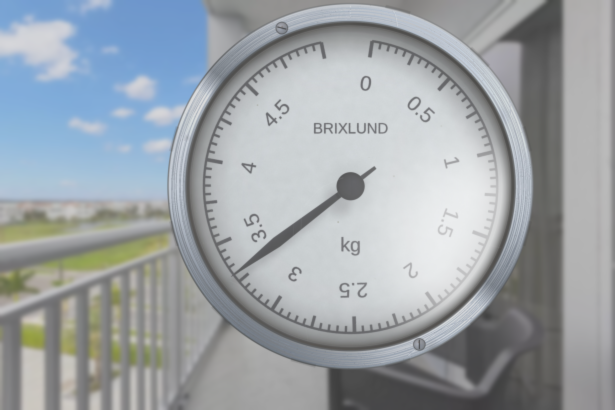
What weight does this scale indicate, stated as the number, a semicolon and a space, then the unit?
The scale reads 3.3; kg
